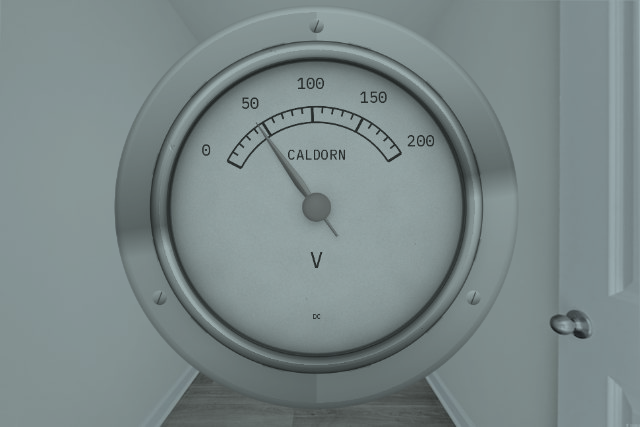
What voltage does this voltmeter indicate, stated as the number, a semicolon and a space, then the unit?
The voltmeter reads 45; V
